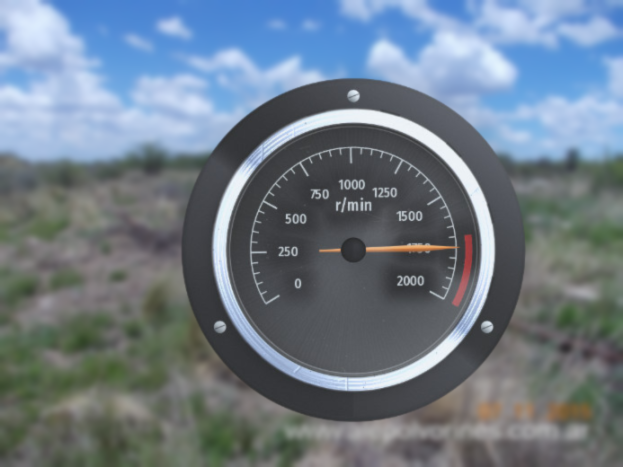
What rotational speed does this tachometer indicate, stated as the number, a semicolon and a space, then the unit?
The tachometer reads 1750; rpm
